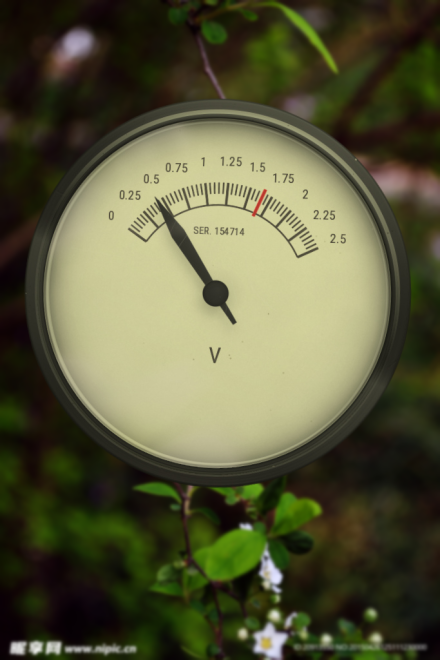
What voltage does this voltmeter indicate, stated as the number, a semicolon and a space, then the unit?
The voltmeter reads 0.45; V
